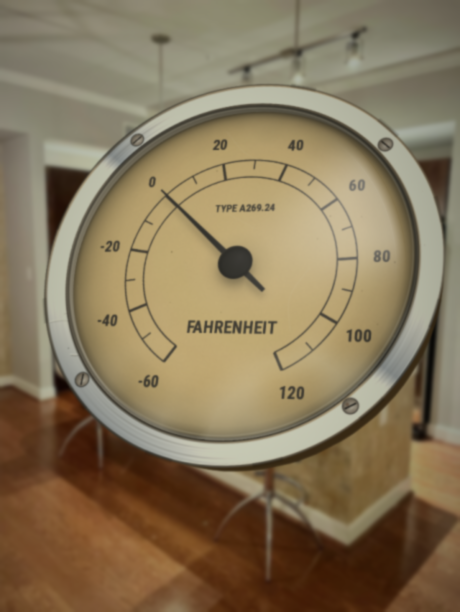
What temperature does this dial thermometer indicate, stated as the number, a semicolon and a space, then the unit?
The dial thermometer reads 0; °F
